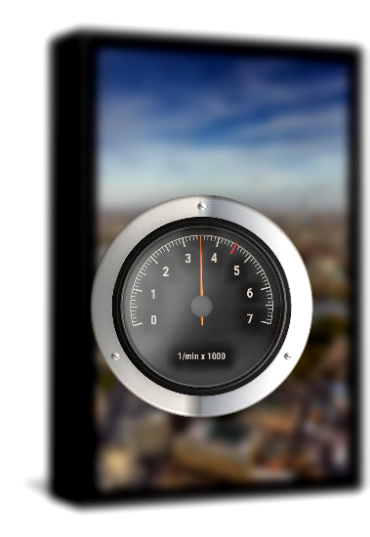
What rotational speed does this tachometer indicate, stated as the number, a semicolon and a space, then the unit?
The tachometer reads 3500; rpm
